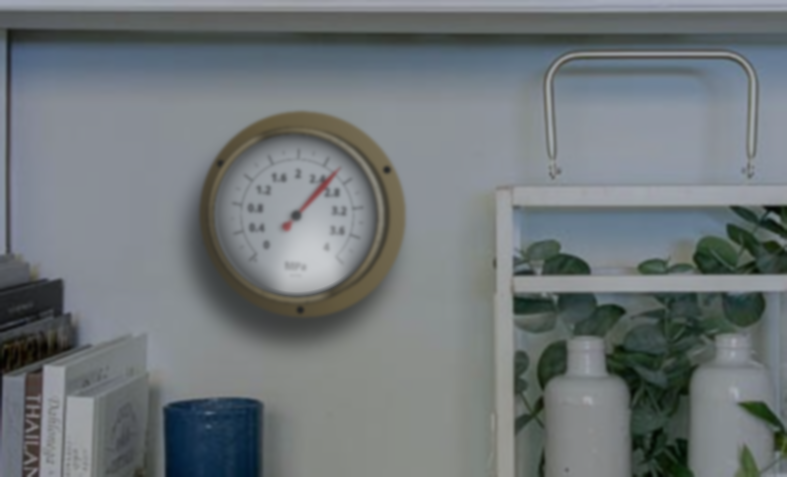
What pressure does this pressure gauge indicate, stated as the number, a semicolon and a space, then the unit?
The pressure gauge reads 2.6; MPa
